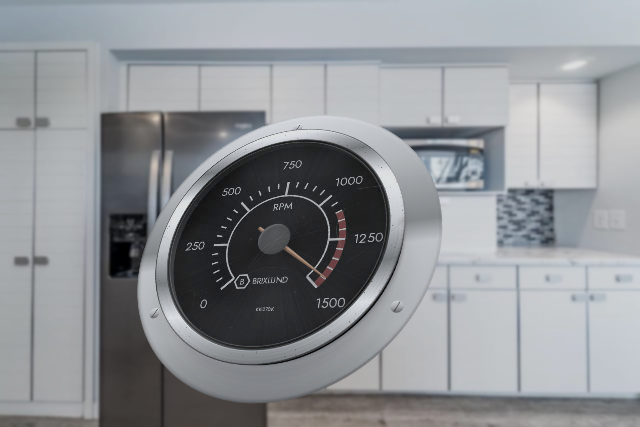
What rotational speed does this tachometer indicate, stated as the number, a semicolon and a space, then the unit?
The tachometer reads 1450; rpm
